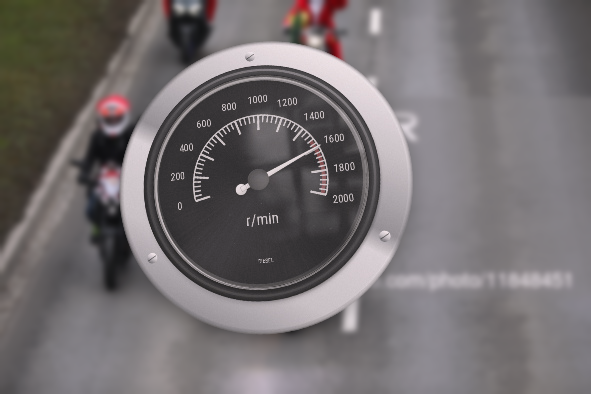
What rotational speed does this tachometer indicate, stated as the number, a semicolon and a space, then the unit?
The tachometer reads 1600; rpm
